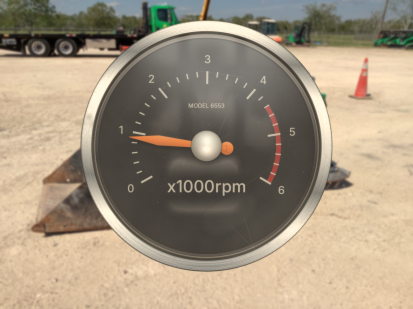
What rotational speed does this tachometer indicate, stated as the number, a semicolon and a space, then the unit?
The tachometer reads 900; rpm
